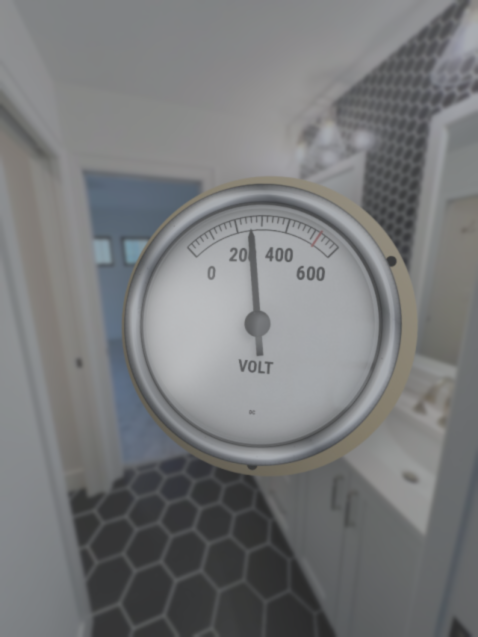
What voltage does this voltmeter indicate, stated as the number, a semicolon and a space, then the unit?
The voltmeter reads 260; V
